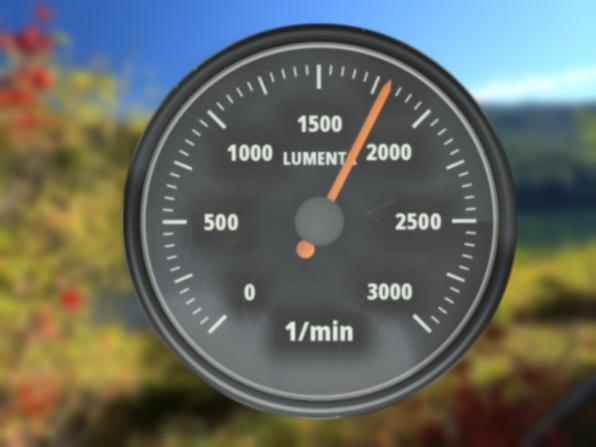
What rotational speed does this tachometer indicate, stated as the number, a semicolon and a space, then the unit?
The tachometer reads 1800; rpm
